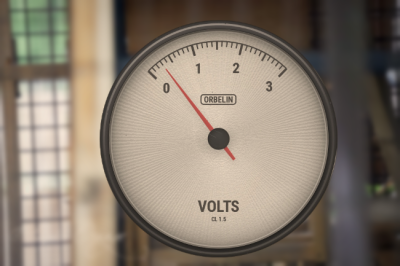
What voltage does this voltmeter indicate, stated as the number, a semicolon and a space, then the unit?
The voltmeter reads 0.3; V
